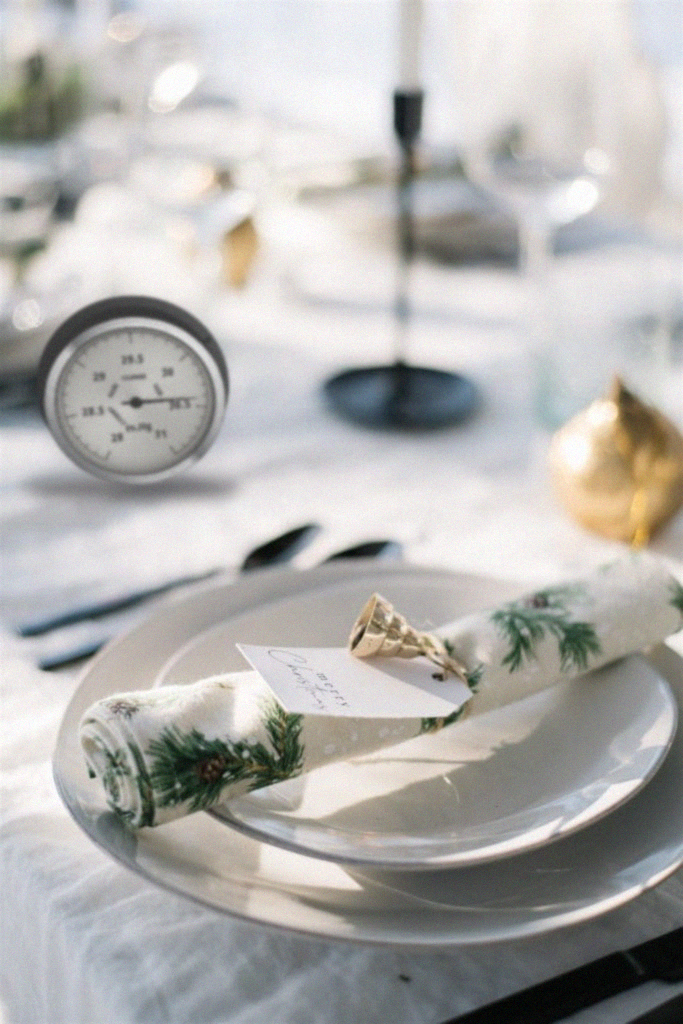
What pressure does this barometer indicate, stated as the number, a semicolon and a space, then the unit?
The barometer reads 30.4; inHg
